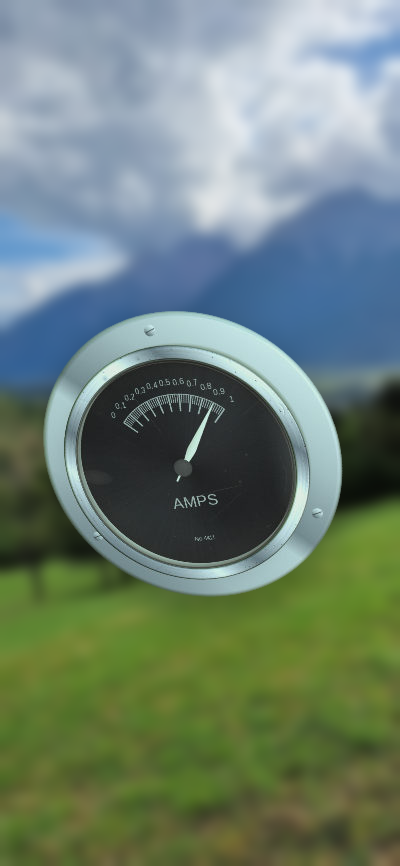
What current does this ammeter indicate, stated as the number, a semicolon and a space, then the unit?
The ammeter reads 0.9; A
